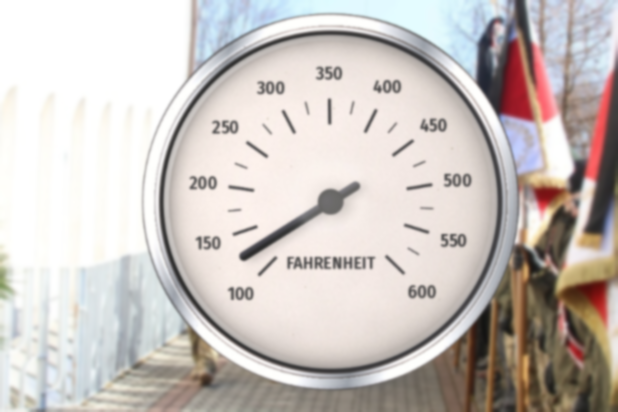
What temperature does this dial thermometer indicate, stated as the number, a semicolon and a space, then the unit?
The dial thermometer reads 125; °F
